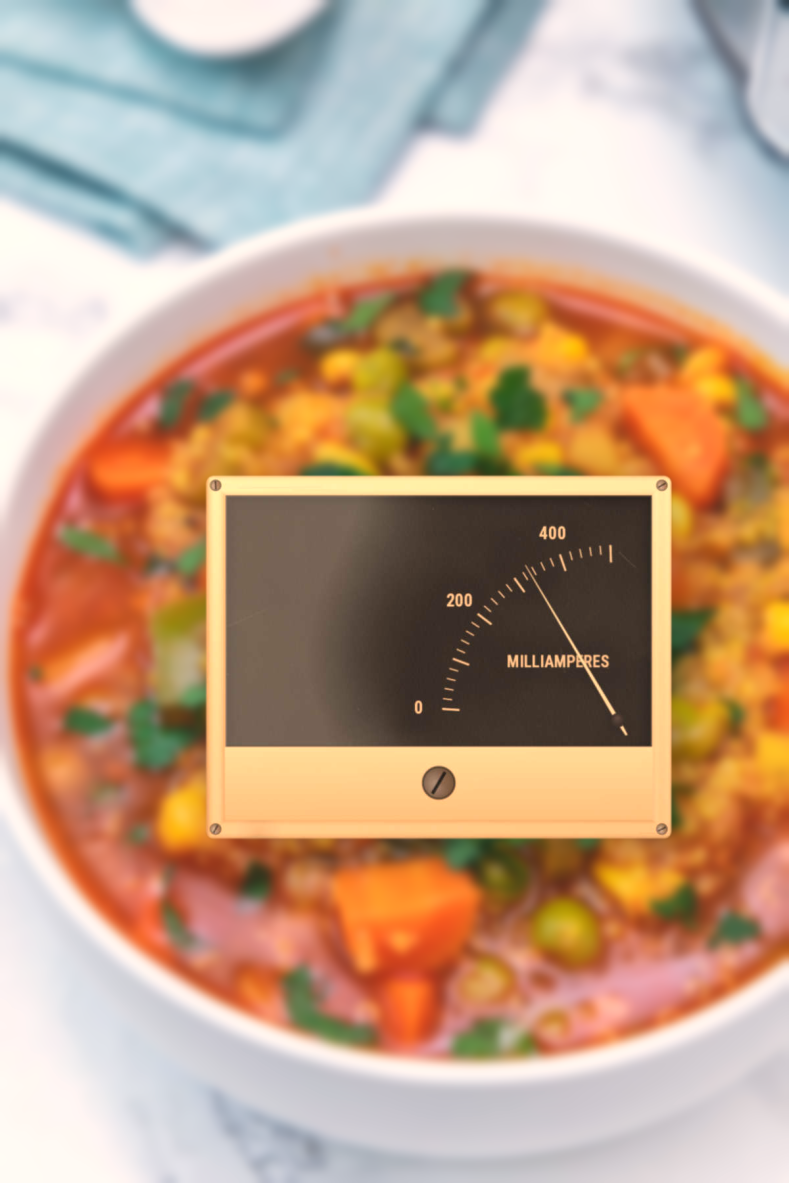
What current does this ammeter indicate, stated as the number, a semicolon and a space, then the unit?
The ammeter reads 330; mA
